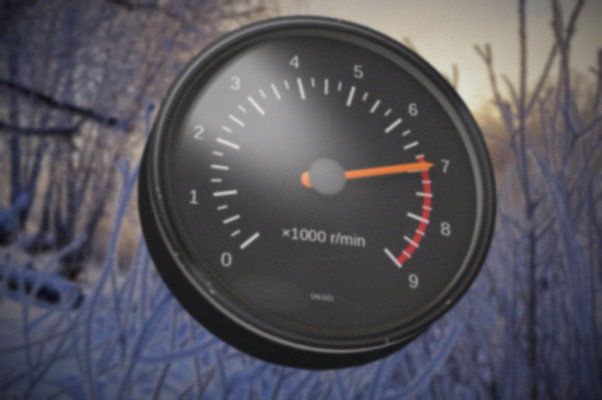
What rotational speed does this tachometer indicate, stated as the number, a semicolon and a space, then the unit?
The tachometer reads 7000; rpm
